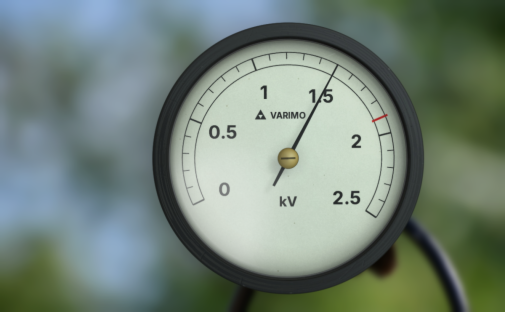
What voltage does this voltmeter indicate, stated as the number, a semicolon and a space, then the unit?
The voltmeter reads 1.5; kV
